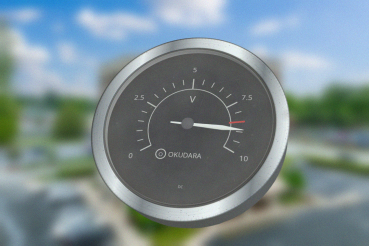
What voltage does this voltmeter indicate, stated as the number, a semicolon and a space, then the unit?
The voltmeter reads 9; V
